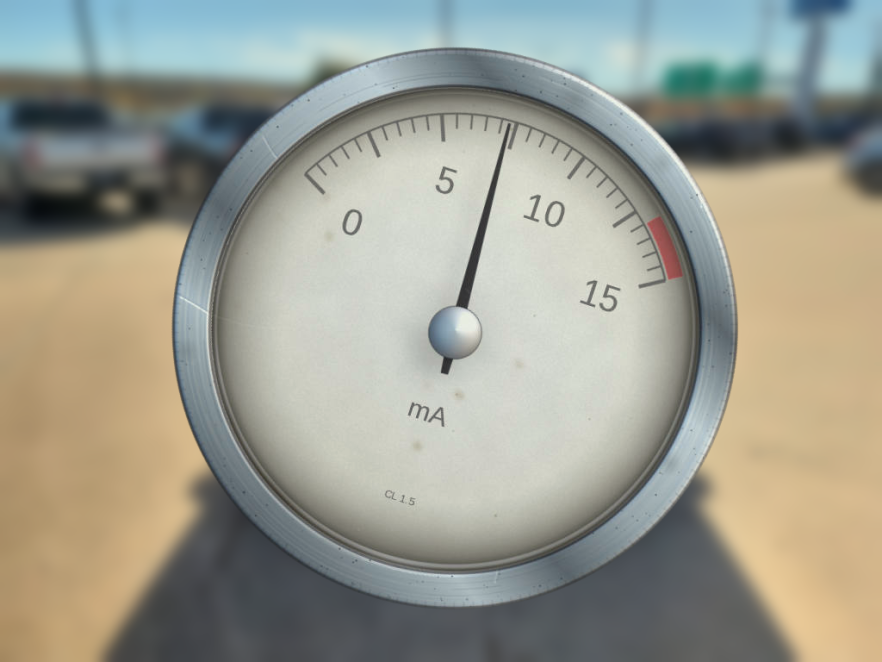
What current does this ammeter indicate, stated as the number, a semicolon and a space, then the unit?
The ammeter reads 7.25; mA
